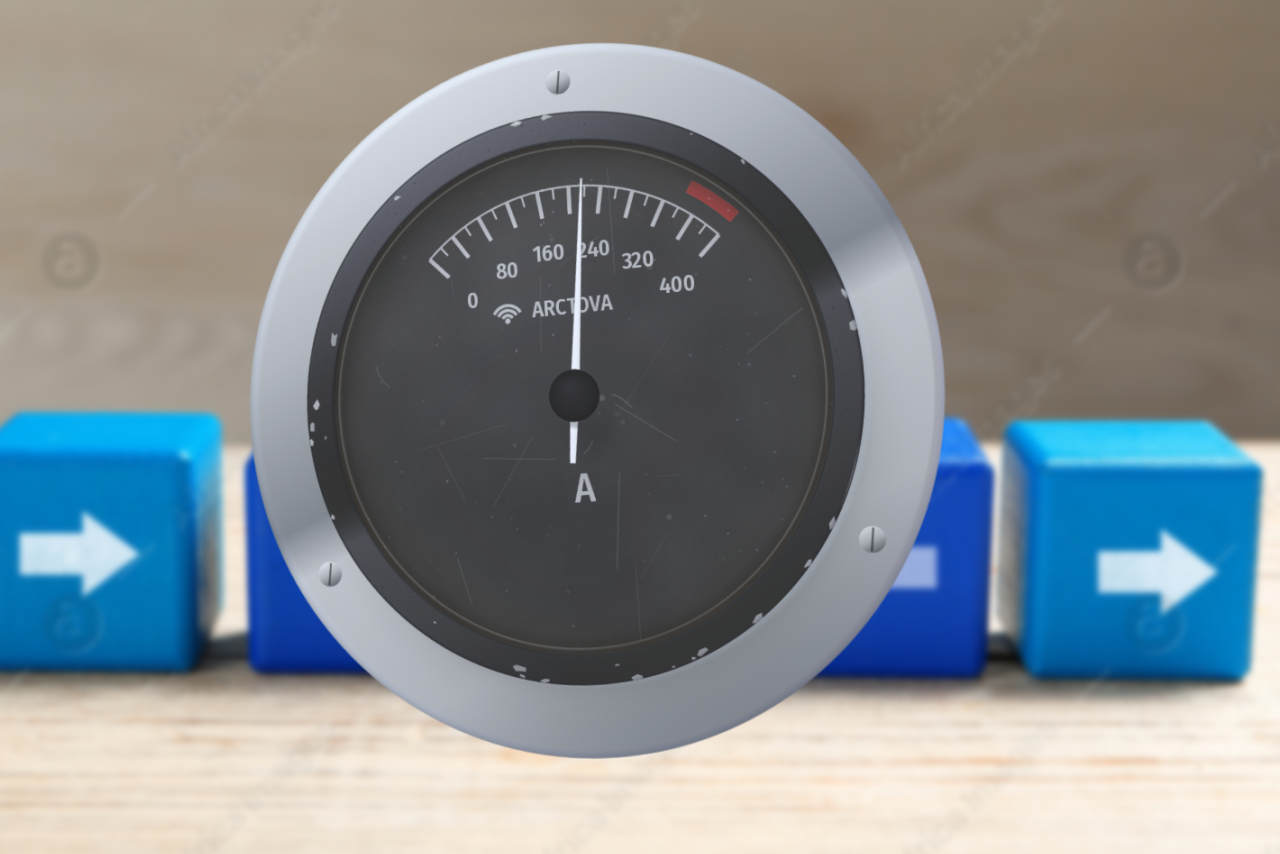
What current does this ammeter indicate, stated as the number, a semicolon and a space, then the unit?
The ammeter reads 220; A
